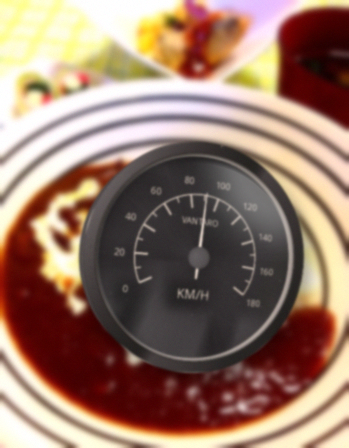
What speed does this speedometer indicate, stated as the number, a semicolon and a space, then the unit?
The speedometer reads 90; km/h
